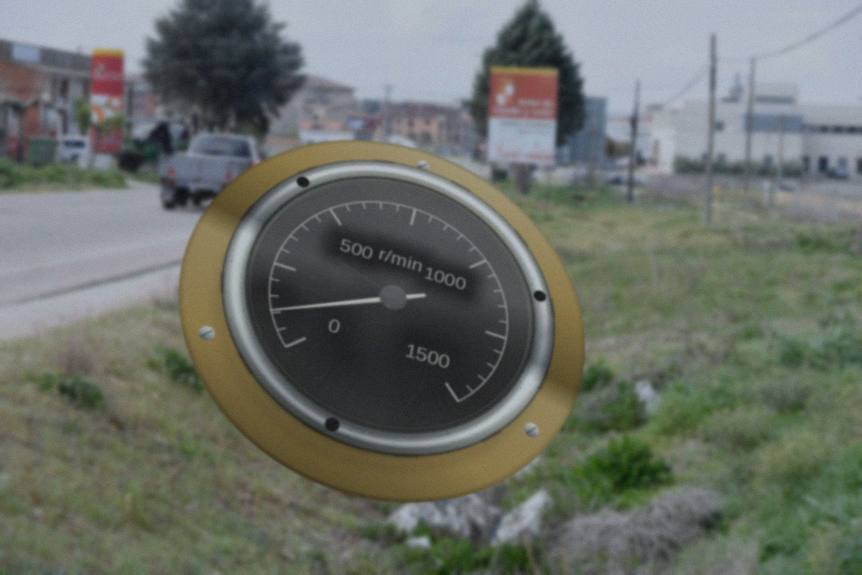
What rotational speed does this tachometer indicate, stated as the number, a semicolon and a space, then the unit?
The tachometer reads 100; rpm
